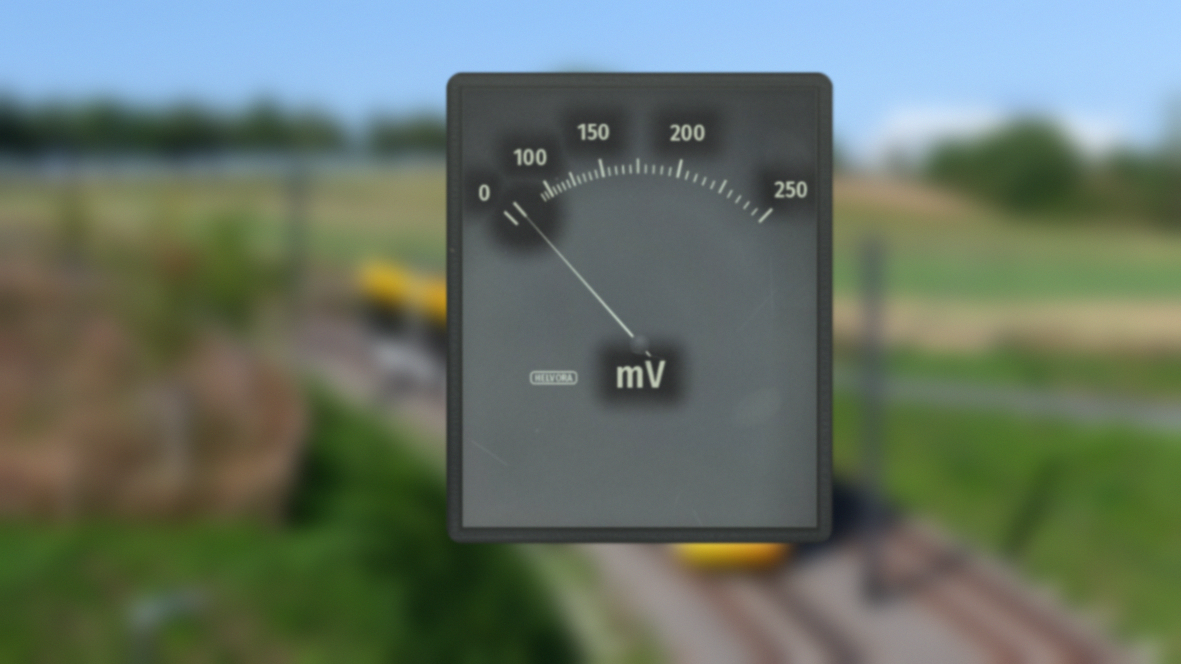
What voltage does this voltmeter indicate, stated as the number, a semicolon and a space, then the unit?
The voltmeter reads 50; mV
